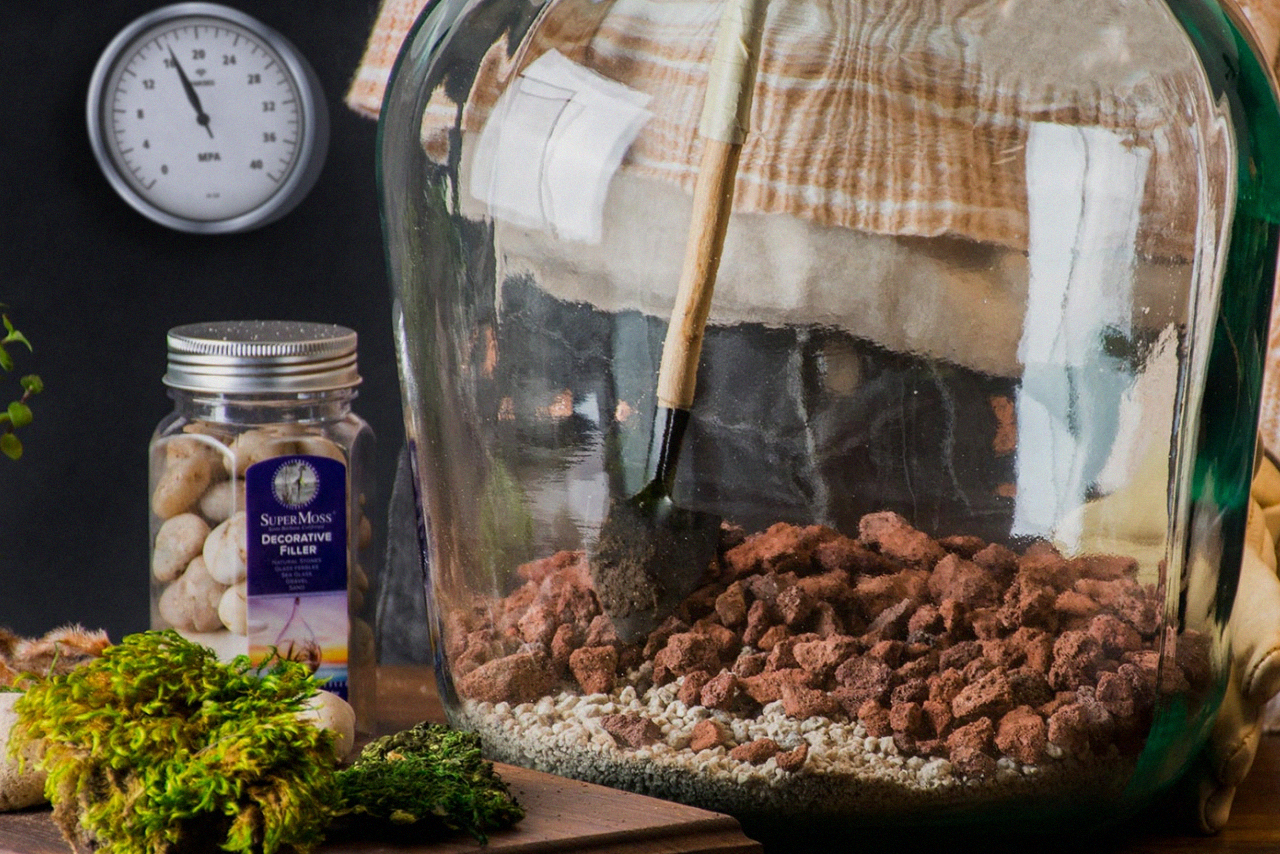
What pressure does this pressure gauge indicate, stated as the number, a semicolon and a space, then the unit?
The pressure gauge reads 17; MPa
